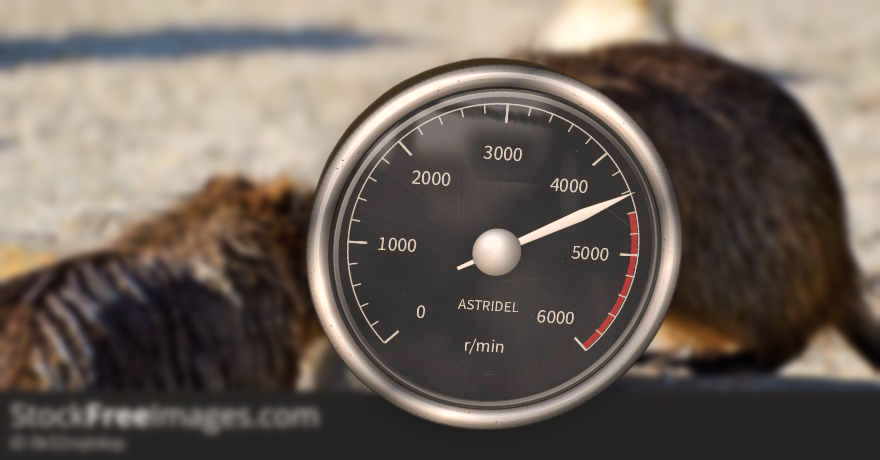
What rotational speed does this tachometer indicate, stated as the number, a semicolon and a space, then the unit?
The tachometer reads 4400; rpm
